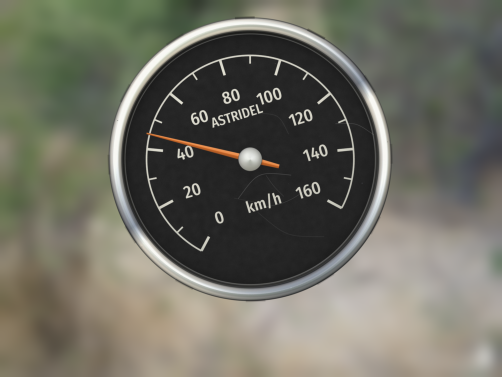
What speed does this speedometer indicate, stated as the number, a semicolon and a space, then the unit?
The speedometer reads 45; km/h
